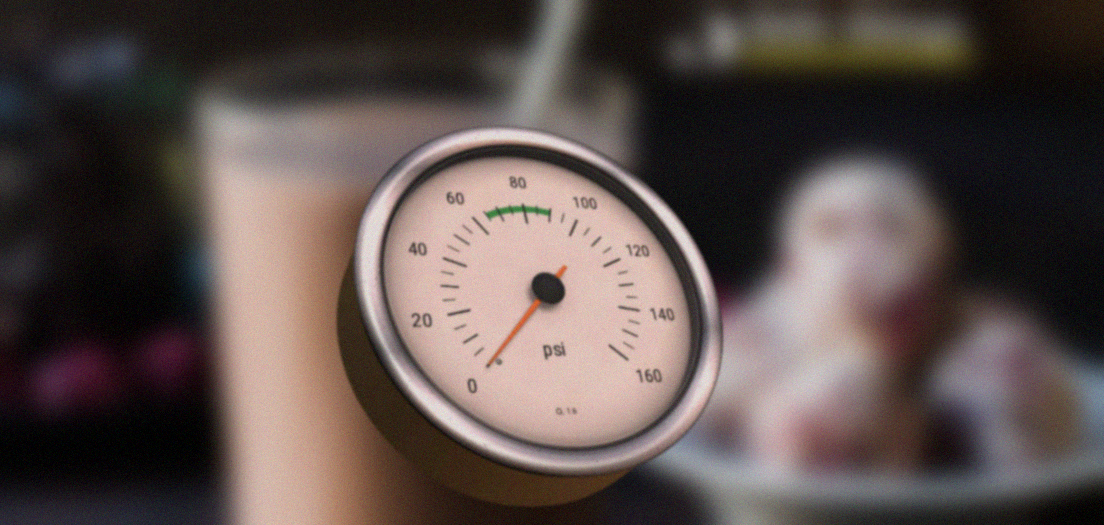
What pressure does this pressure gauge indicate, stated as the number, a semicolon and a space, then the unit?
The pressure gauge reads 0; psi
